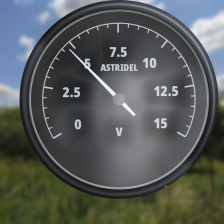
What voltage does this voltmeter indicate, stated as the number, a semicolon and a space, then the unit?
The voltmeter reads 4.75; V
